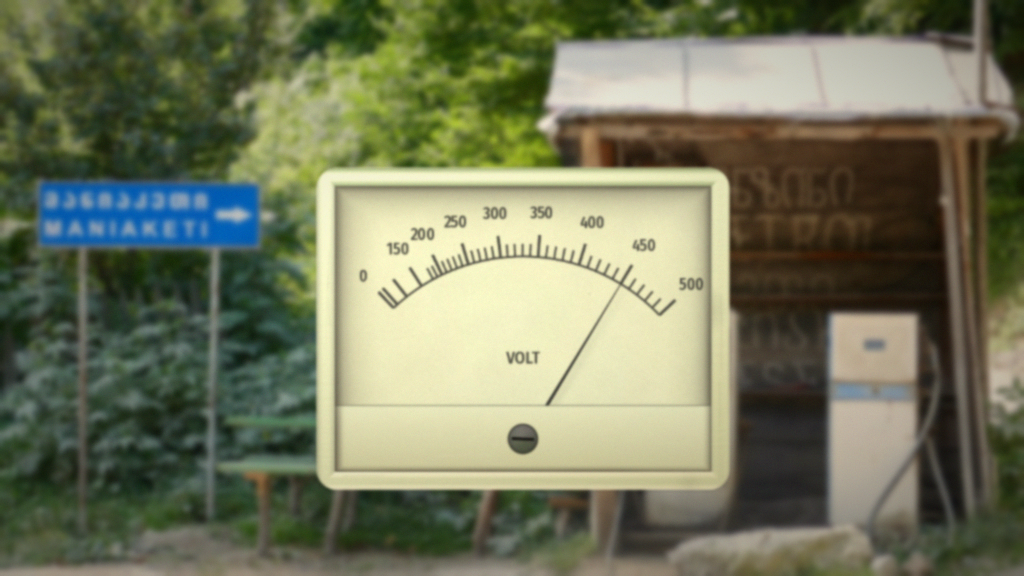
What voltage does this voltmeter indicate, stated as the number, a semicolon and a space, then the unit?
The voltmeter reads 450; V
